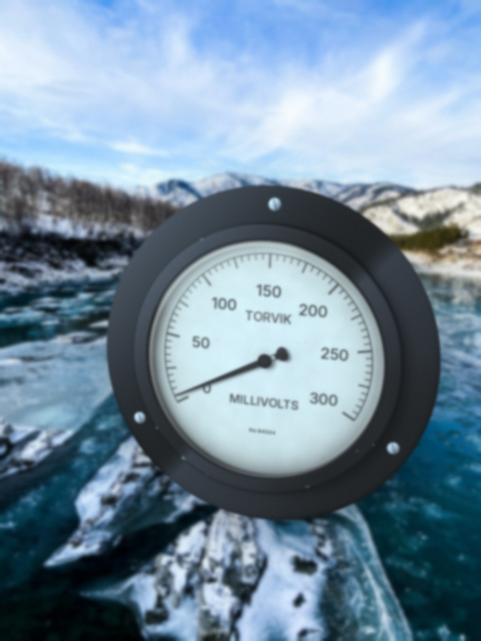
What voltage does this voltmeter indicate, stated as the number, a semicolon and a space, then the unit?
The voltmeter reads 5; mV
